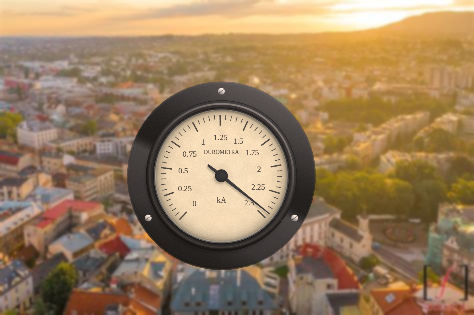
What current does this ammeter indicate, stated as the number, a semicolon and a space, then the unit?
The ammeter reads 2.45; kA
